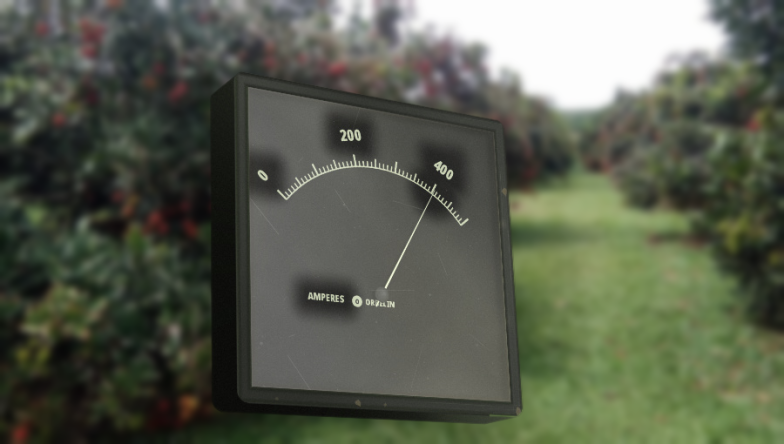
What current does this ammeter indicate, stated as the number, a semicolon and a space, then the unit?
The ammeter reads 400; A
